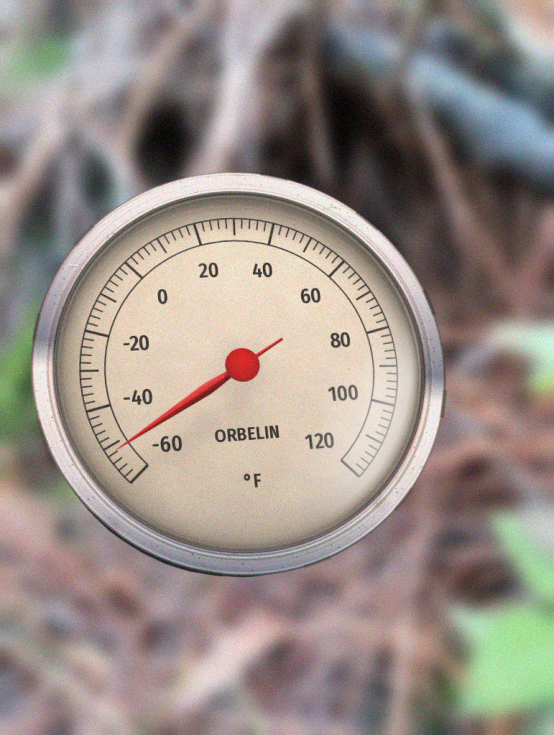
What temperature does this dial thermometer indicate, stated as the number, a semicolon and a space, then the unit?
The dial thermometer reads -52; °F
